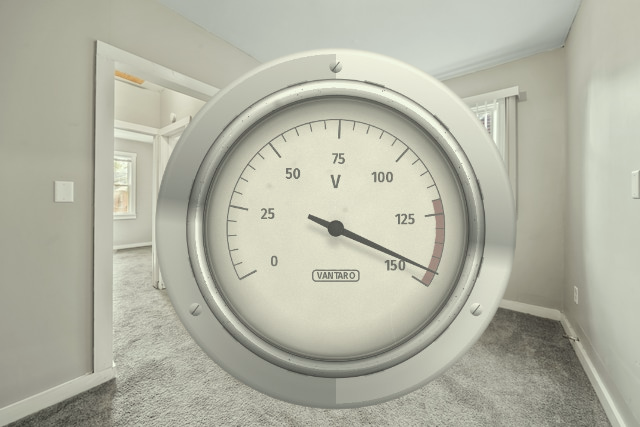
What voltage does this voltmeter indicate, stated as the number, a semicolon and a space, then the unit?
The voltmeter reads 145; V
